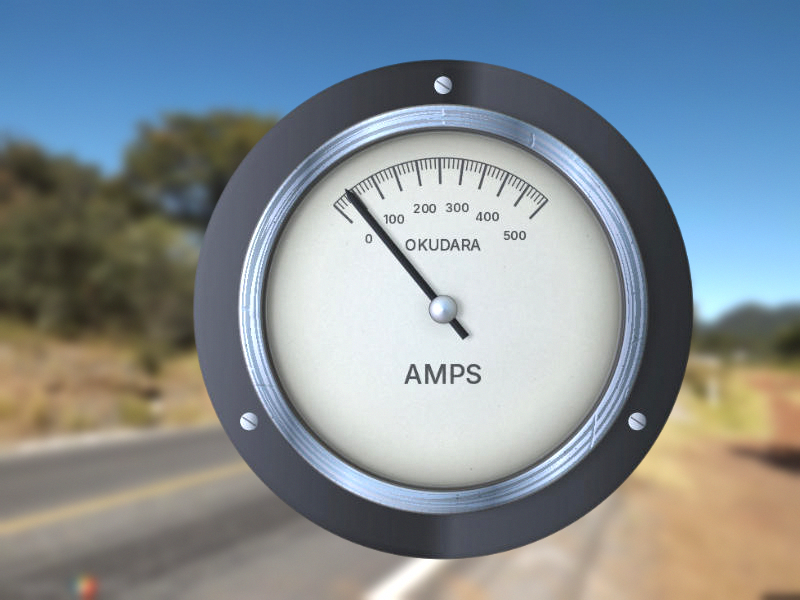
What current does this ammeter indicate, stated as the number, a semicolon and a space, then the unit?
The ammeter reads 40; A
